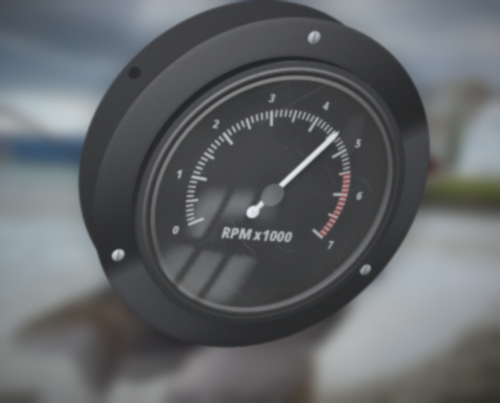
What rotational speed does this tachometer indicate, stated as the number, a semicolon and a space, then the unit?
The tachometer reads 4500; rpm
